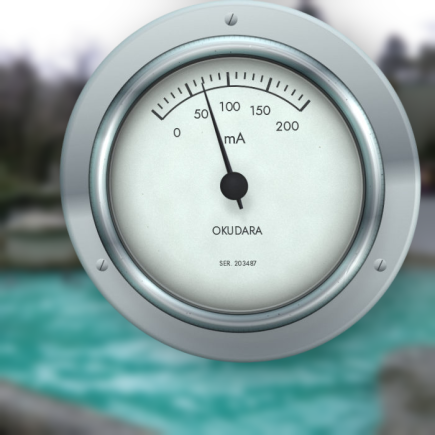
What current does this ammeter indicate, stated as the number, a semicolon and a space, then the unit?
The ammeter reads 70; mA
